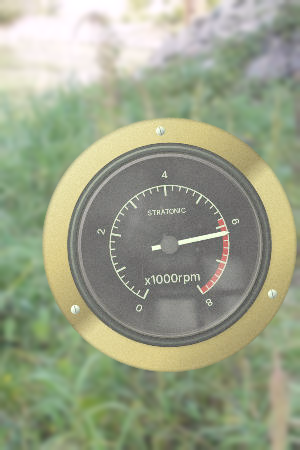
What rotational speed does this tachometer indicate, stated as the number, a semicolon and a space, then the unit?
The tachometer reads 6200; rpm
